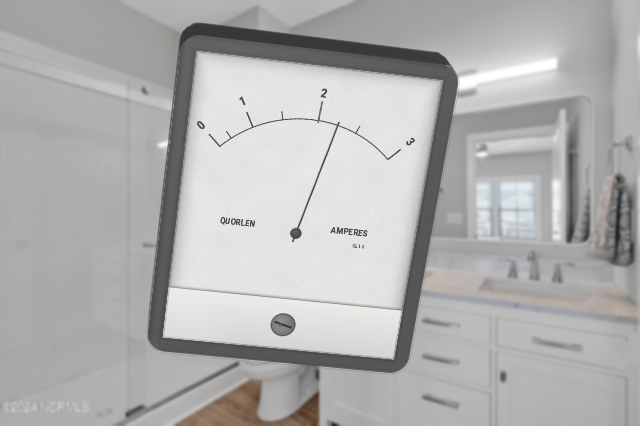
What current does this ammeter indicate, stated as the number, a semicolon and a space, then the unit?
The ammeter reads 2.25; A
